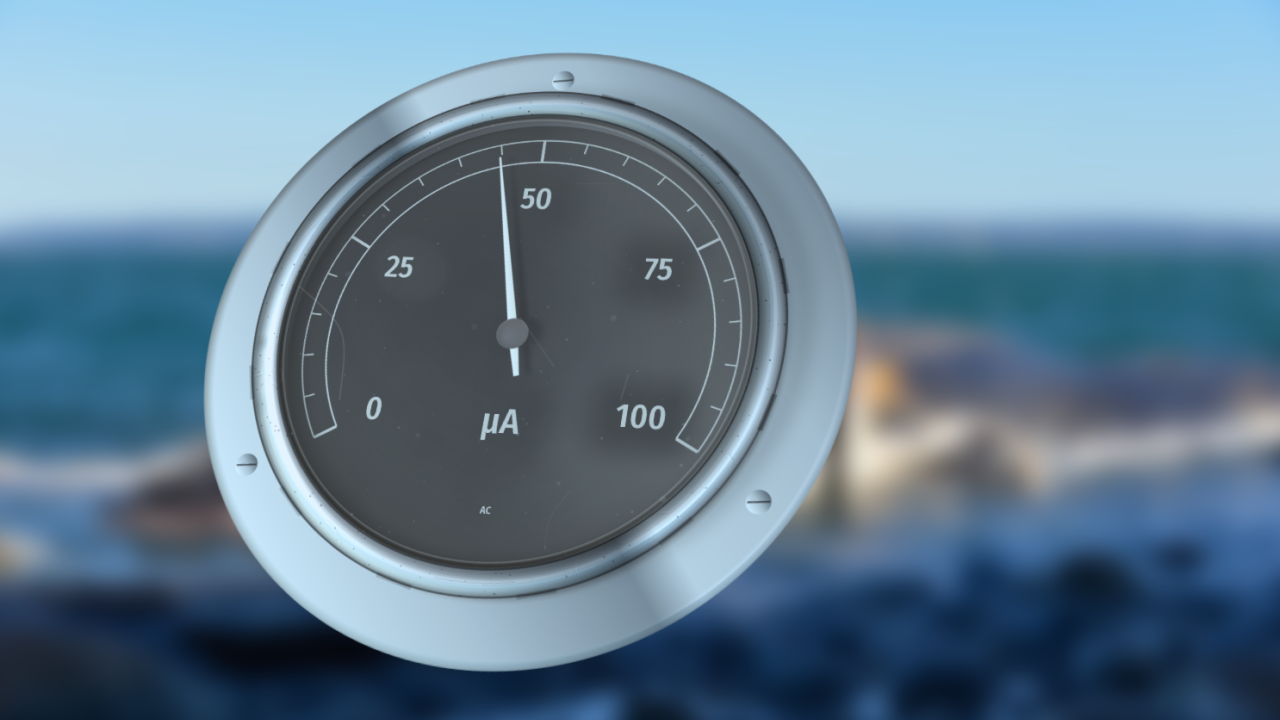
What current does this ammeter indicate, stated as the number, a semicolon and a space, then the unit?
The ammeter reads 45; µA
